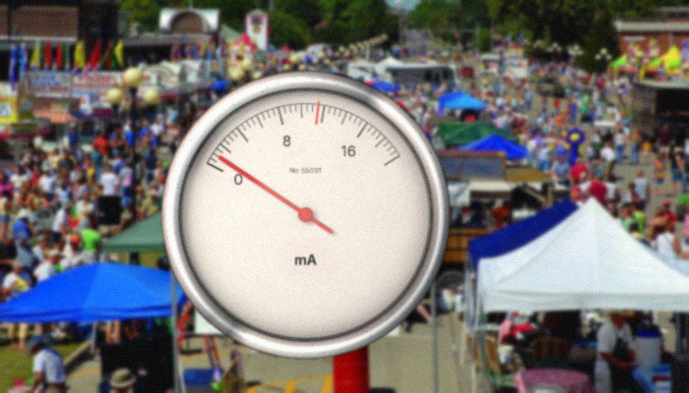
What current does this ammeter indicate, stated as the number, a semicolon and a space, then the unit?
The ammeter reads 1; mA
